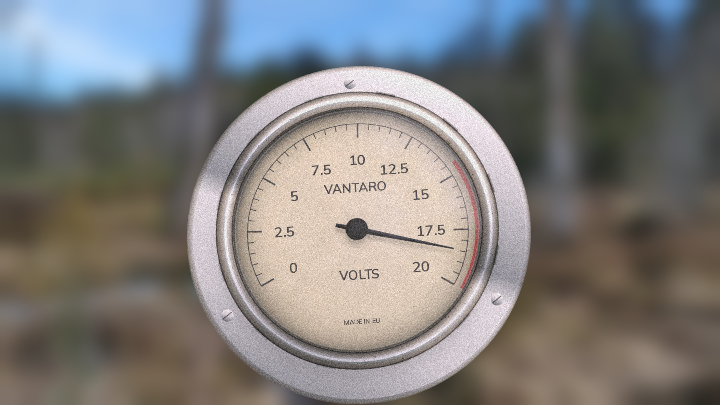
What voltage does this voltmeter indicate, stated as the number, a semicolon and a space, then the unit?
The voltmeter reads 18.5; V
